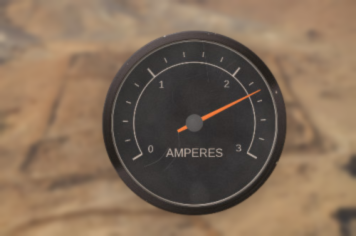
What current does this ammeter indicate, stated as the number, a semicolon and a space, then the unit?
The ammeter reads 2.3; A
